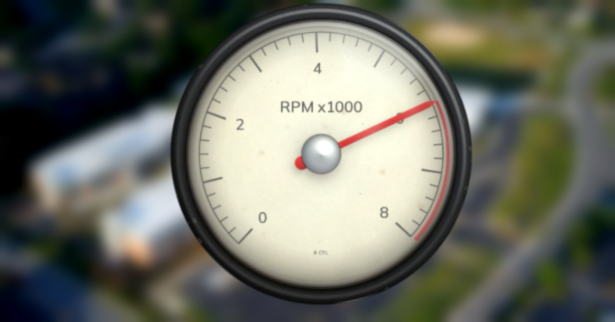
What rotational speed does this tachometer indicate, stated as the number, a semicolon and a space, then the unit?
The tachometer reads 6000; rpm
